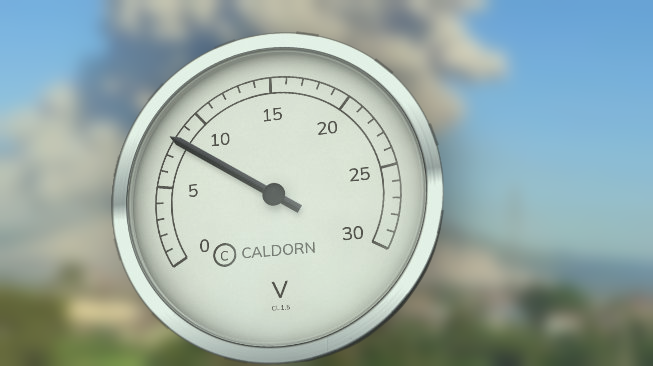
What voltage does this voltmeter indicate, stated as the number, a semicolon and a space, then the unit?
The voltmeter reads 8; V
